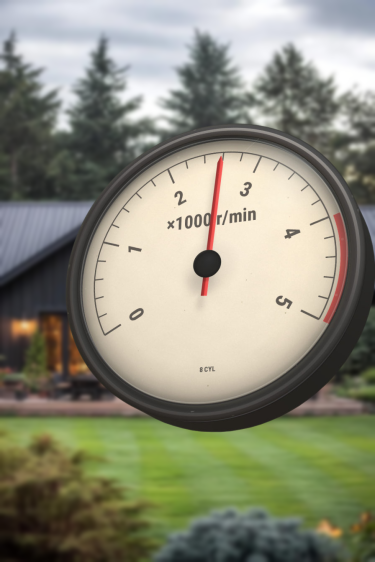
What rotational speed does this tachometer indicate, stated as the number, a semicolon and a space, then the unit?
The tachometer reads 2600; rpm
